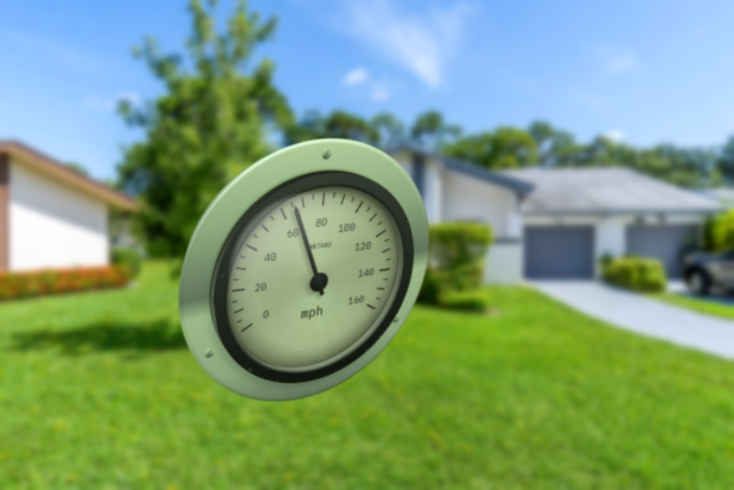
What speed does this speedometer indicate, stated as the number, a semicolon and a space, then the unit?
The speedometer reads 65; mph
